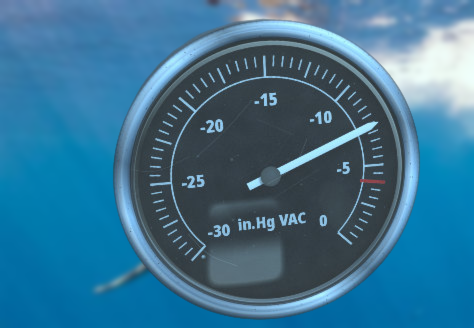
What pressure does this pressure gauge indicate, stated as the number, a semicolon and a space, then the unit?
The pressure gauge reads -7.5; inHg
